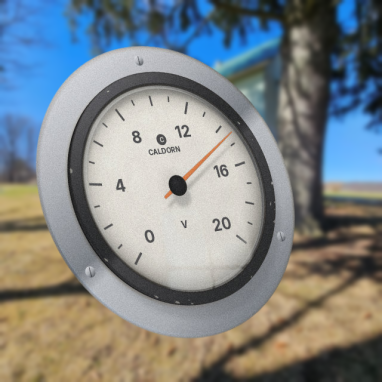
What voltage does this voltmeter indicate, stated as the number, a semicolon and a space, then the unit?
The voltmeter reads 14.5; V
